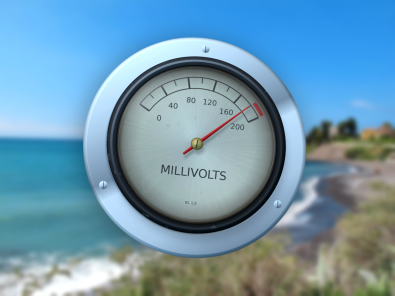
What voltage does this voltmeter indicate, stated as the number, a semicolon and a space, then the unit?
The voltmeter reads 180; mV
